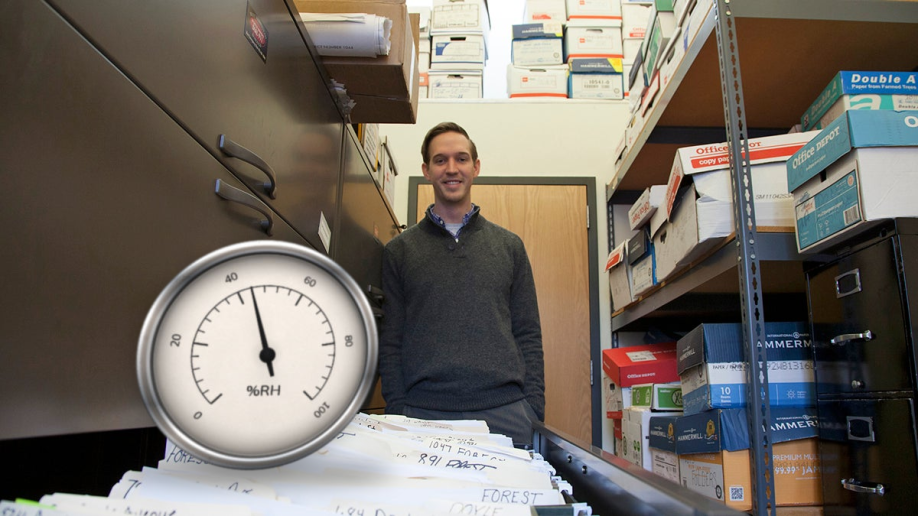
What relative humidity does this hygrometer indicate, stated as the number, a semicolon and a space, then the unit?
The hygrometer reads 44; %
